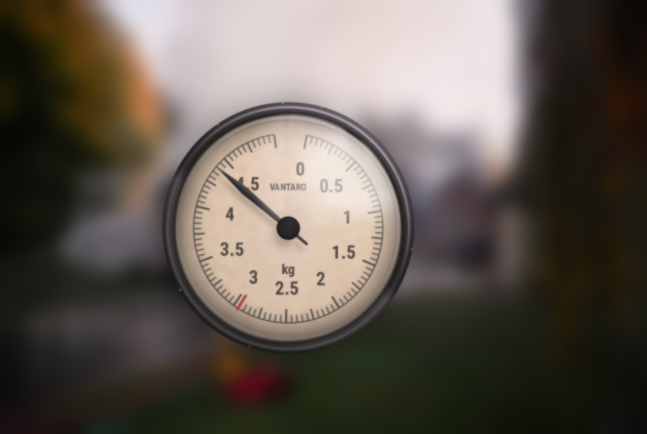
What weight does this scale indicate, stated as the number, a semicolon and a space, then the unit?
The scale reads 4.4; kg
